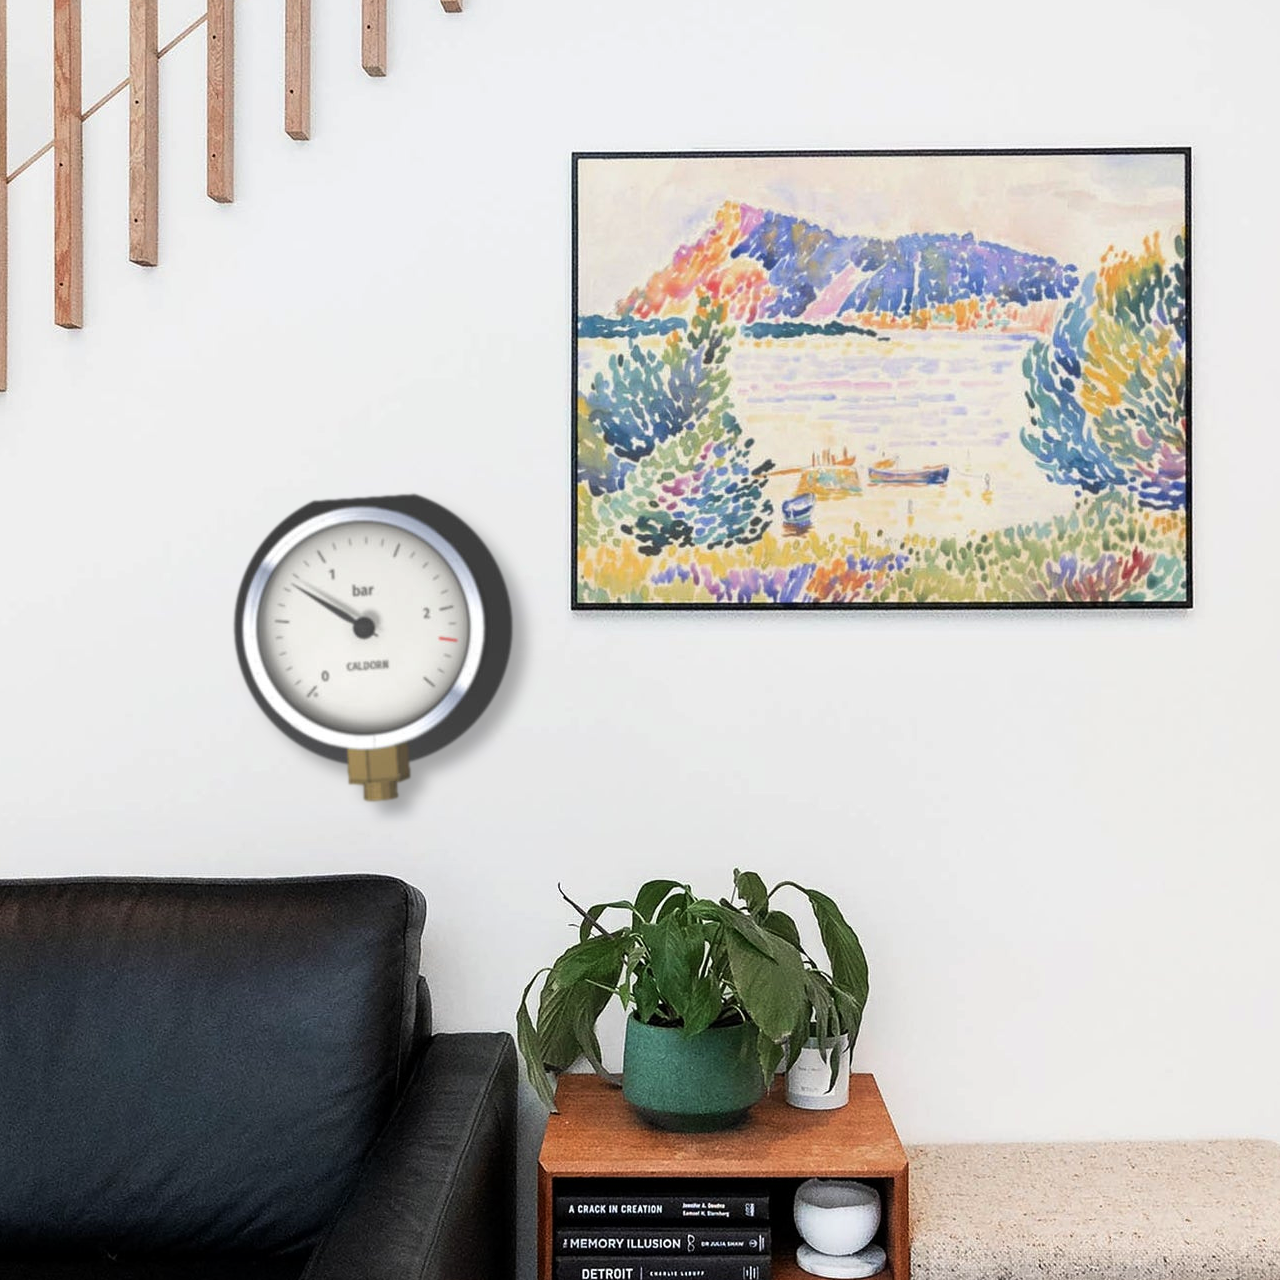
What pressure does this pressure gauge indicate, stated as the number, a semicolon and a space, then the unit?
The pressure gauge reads 0.75; bar
